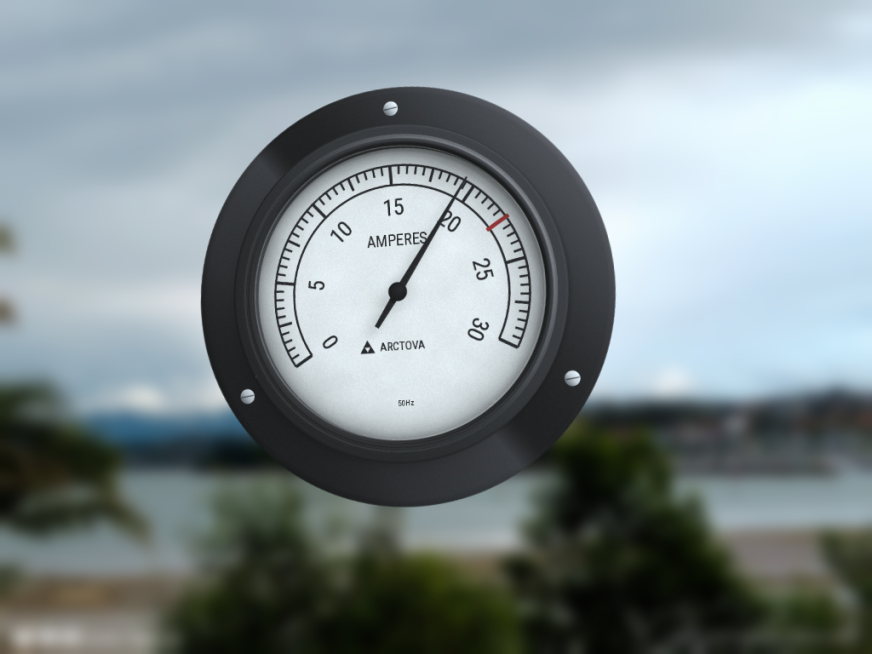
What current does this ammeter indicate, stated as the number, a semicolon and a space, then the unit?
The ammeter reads 19.5; A
